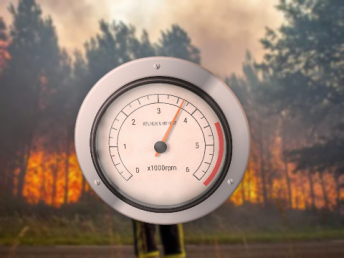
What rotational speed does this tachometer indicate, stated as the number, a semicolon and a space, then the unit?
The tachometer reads 3625; rpm
